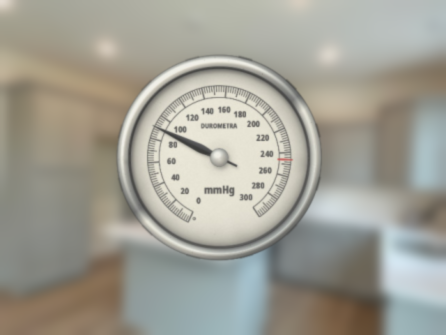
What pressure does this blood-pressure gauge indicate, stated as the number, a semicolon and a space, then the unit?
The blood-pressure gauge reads 90; mmHg
